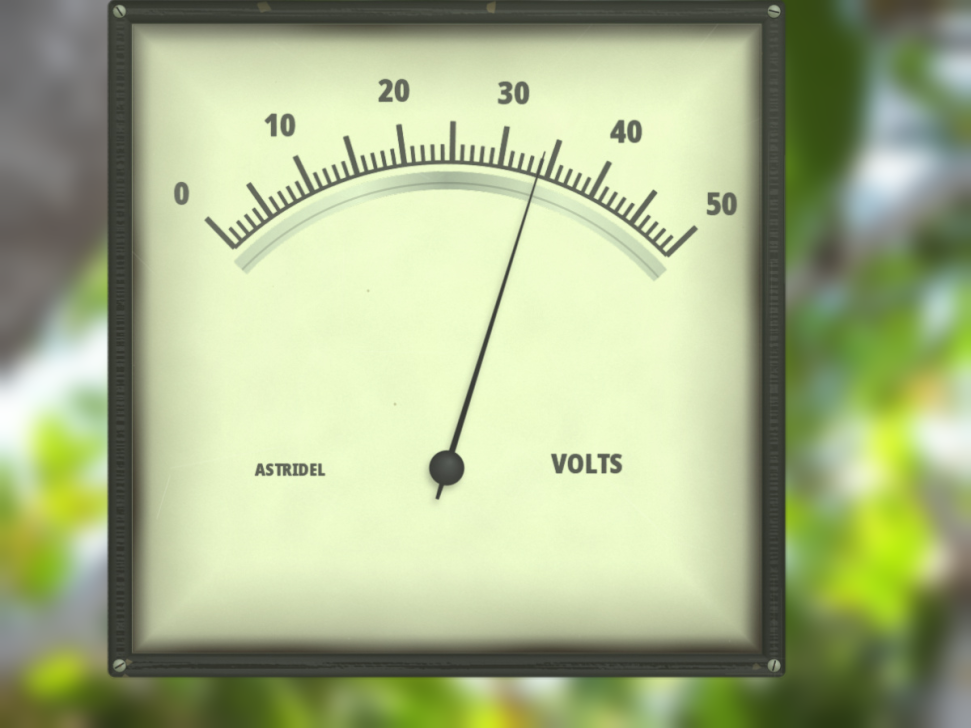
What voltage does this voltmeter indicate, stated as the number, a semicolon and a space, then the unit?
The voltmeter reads 34; V
